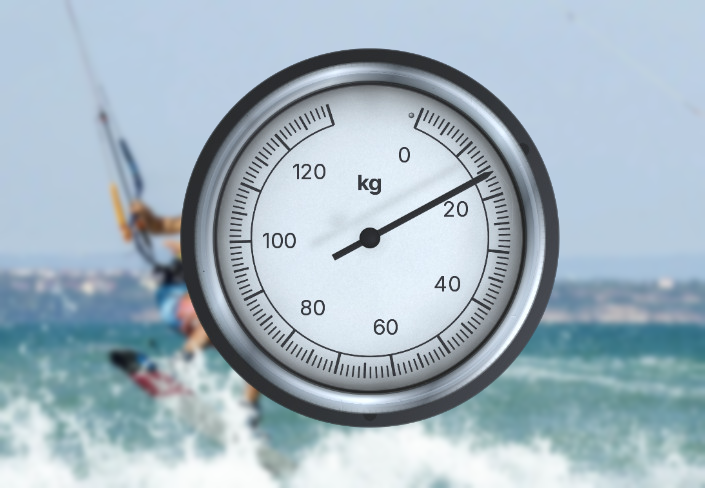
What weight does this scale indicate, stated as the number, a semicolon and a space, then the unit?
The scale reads 16; kg
